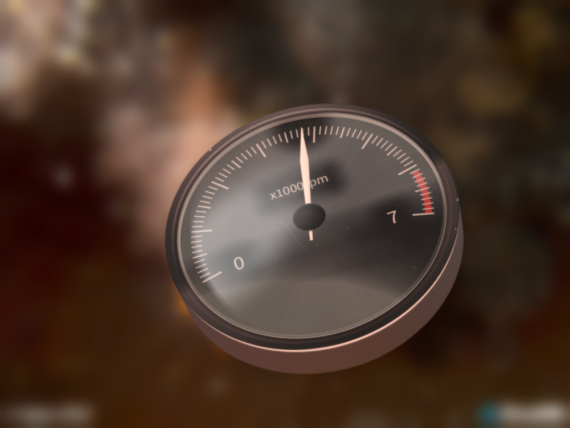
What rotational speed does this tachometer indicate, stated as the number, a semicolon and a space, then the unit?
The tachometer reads 3800; rpm
